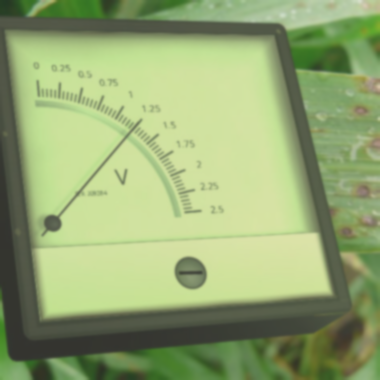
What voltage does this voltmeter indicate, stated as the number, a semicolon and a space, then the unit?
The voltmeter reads 1.25; V
